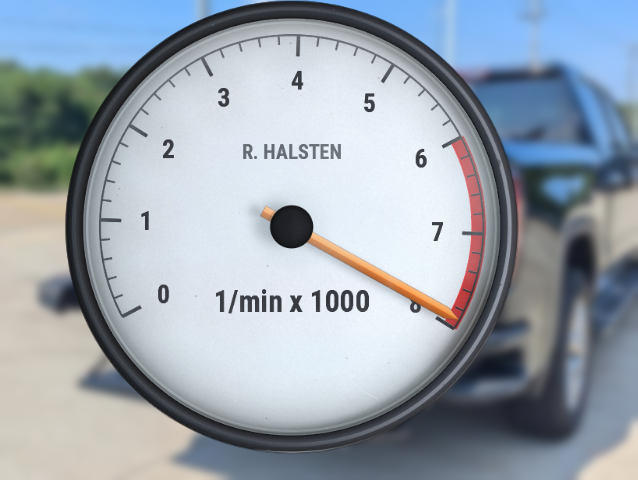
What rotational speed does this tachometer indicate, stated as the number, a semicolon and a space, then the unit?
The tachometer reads 7900; rpm
